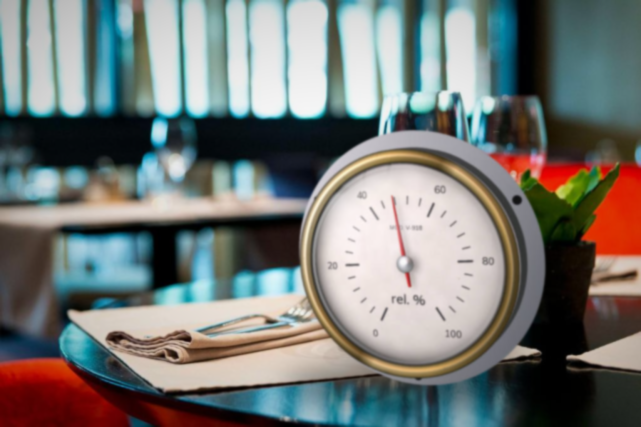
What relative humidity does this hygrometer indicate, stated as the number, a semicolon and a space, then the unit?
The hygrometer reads 48; %
